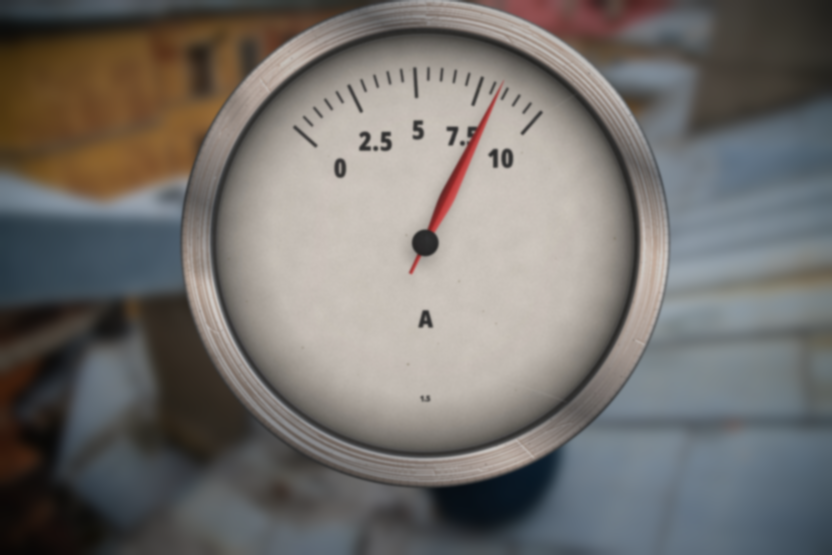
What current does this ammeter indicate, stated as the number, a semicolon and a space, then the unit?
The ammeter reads 8.25; A
